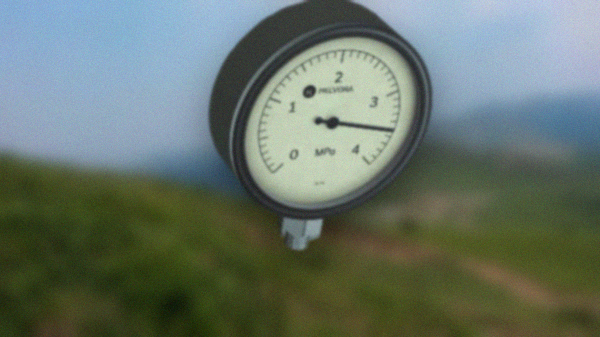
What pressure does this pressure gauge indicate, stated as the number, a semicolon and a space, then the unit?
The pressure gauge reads 3.5; MPa
